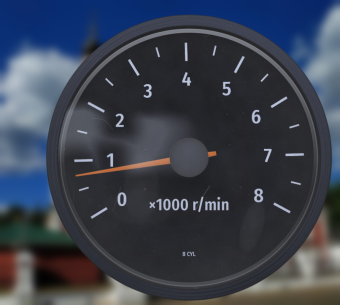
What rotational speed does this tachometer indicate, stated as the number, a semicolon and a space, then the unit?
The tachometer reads 750; rpm
